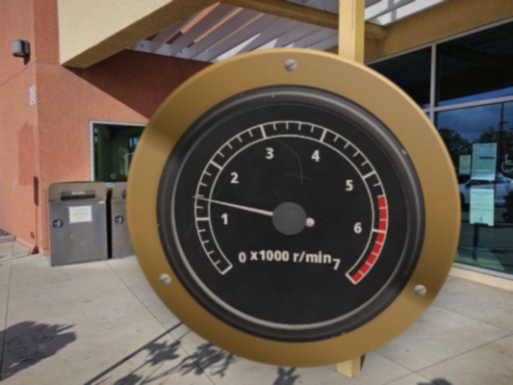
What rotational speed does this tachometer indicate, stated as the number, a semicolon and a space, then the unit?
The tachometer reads 1400; rpm
